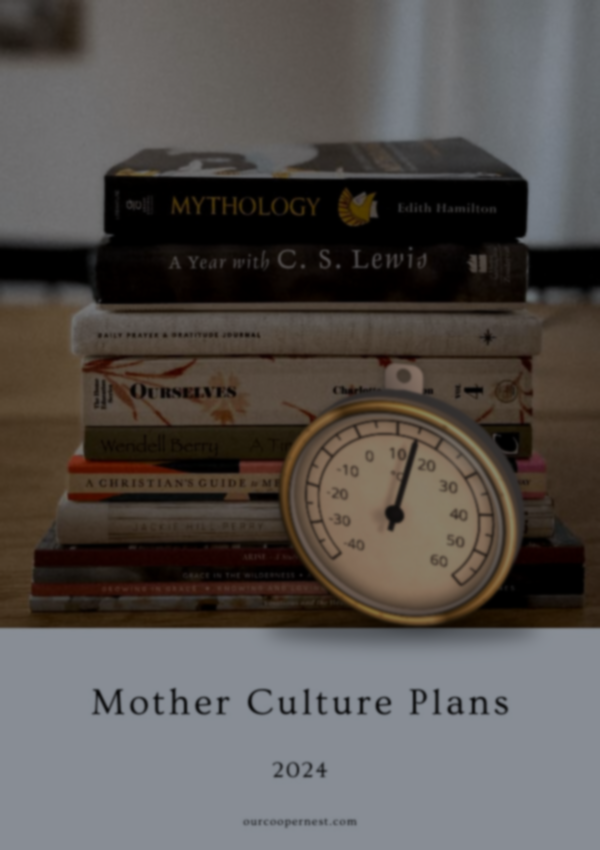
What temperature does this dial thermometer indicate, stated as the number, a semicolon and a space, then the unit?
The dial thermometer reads 15; °C
